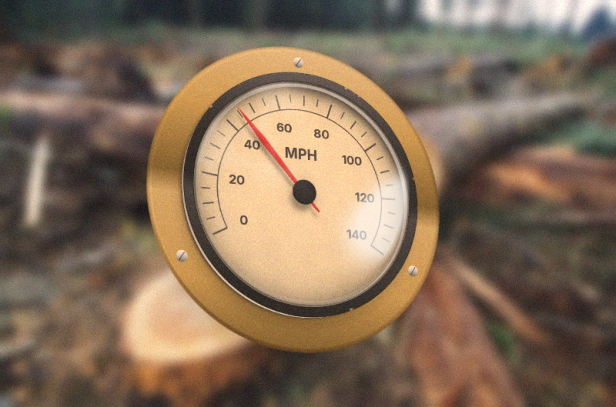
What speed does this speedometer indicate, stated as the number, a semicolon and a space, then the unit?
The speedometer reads 45; mph
